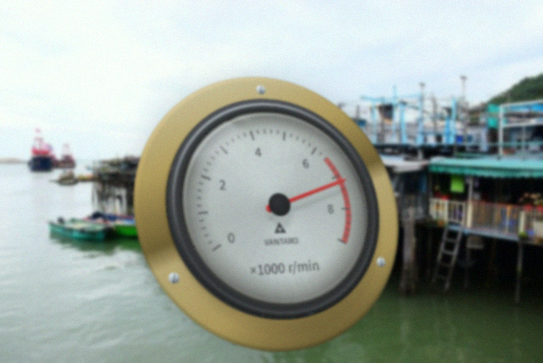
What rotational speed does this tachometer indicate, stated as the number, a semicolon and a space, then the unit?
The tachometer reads 7200; rpm
